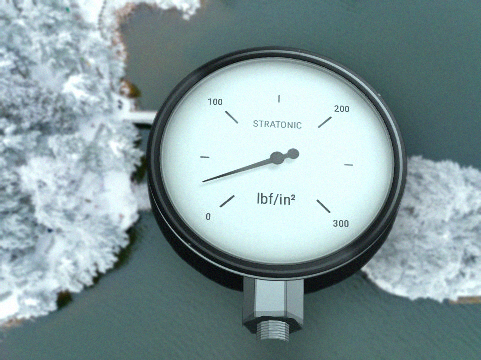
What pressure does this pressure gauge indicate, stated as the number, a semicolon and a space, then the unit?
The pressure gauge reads 25; psi
